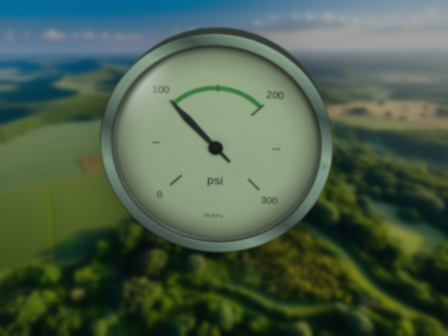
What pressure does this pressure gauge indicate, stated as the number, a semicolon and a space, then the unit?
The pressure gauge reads 100; psi
